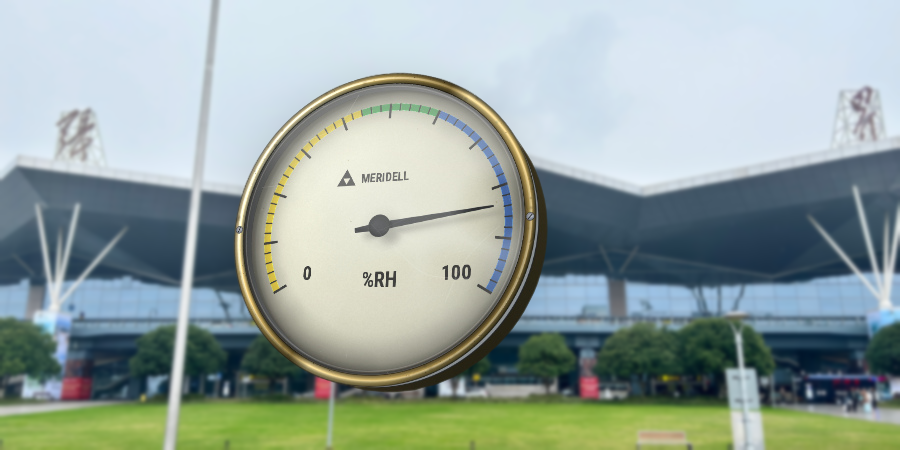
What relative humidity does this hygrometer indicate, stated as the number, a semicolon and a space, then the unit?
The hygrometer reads 84; %
